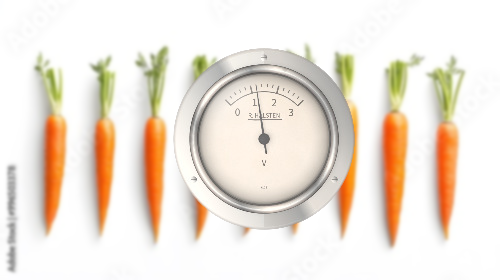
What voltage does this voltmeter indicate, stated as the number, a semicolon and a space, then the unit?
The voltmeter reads 1.2; V
